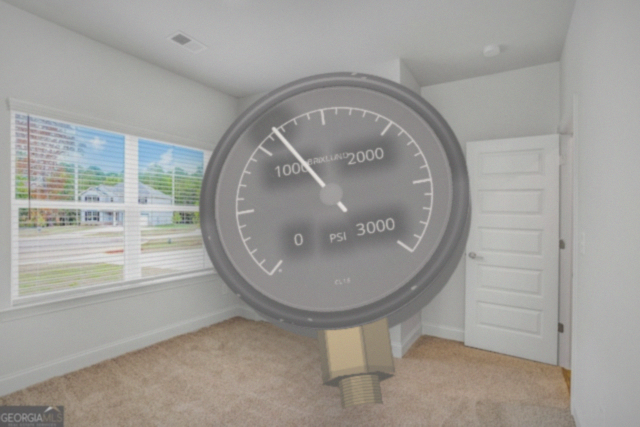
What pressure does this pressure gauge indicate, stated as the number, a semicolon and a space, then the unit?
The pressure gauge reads 1150; psi
